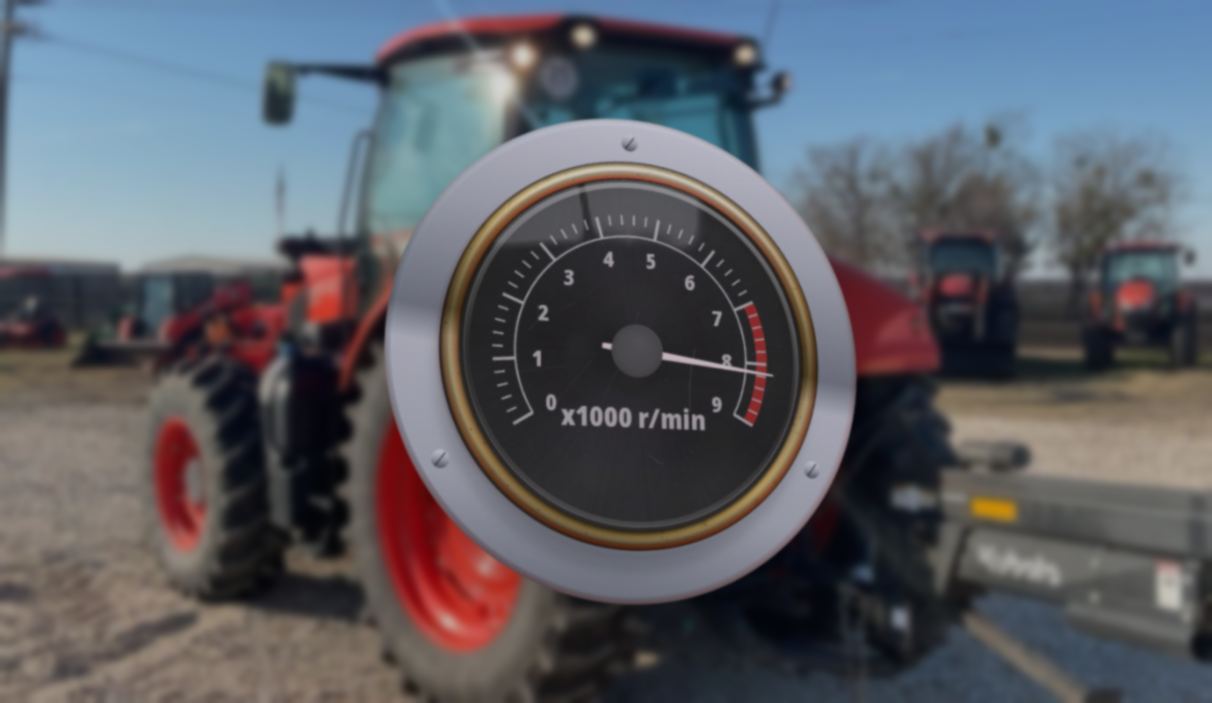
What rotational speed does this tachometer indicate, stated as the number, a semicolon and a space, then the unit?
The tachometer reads 8200; rpm
